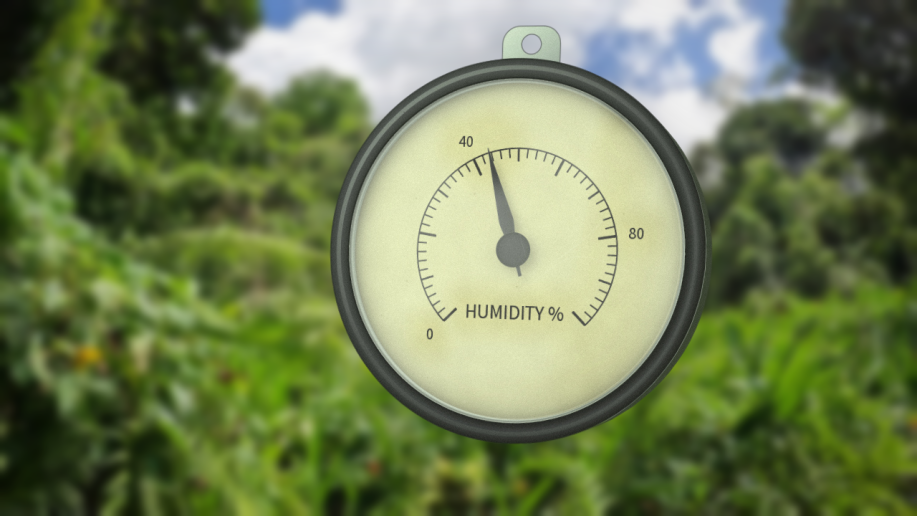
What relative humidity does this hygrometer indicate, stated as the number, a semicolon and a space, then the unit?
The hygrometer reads 44; %
